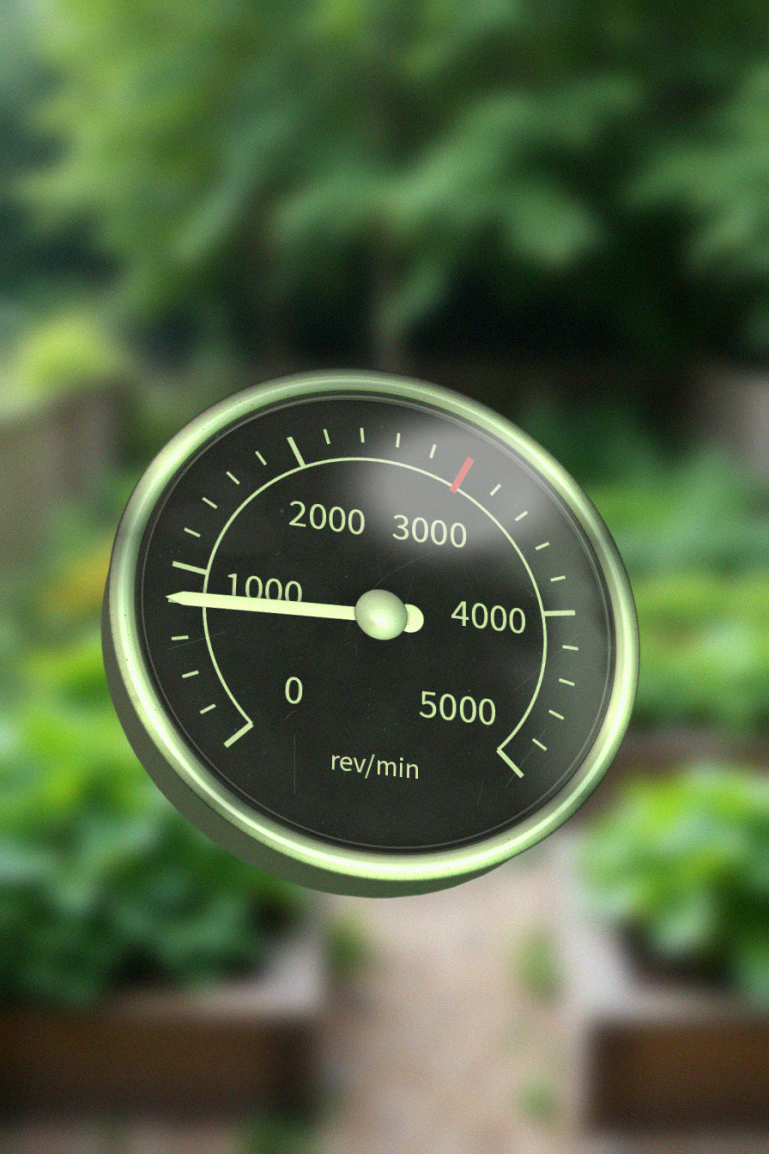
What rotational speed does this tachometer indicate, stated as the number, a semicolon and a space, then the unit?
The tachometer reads 800; rpm
